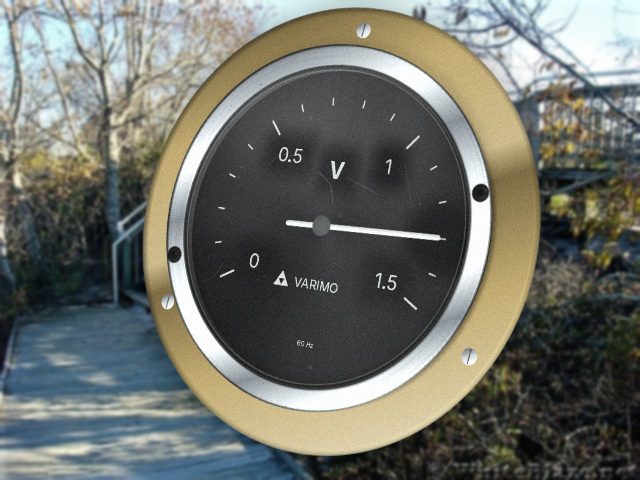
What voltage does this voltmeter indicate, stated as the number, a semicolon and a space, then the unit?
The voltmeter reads 1.3; V
